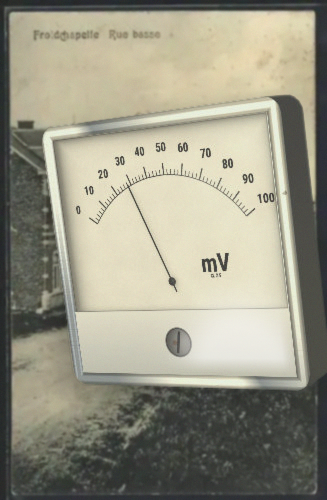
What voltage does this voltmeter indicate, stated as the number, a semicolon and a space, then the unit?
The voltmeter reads 30; mV
